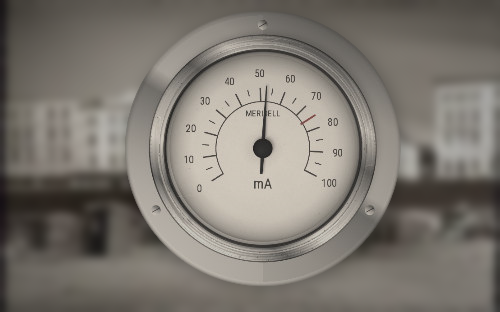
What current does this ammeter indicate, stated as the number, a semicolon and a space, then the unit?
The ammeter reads 52.5; mA
